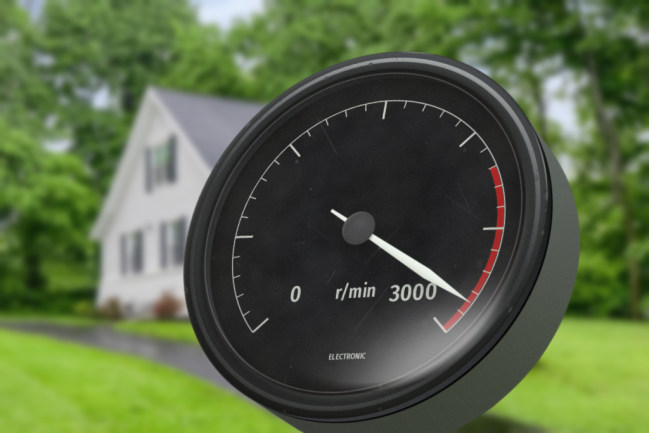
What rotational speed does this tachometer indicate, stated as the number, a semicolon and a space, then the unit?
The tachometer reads 2850; rpm
